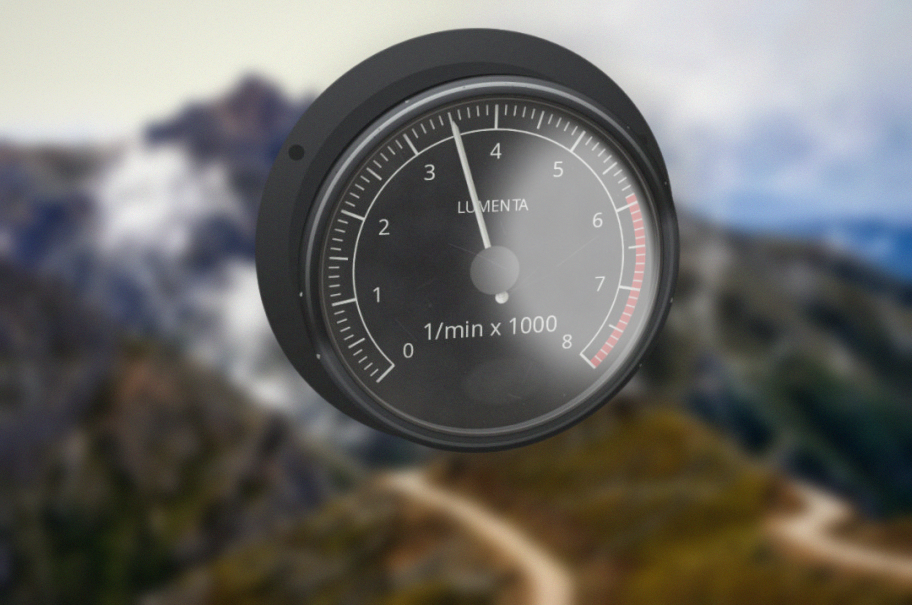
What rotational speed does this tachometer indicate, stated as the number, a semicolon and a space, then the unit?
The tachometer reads 3500; rpm
